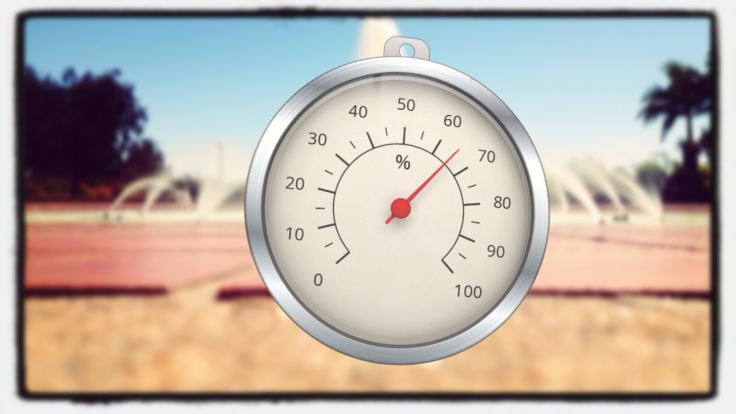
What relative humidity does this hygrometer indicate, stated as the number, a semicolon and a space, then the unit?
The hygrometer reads 65; %
